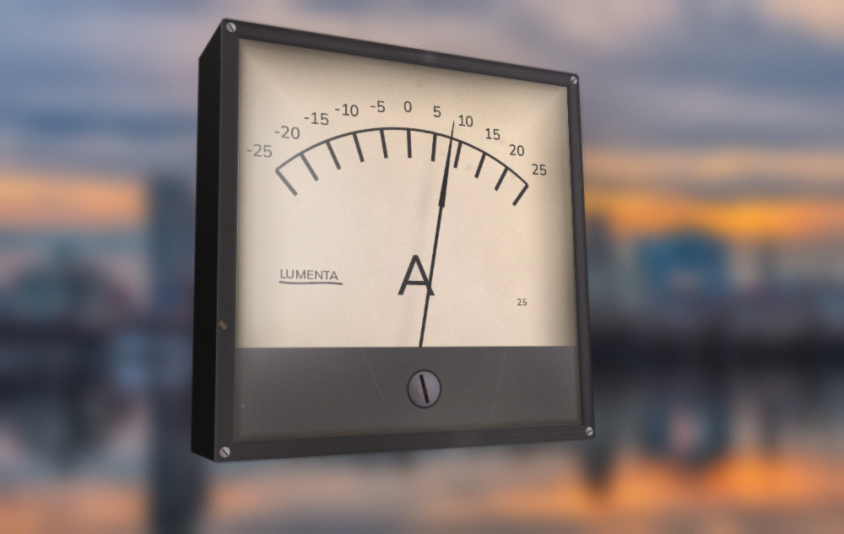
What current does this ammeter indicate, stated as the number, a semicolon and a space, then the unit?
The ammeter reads 7.5; A
